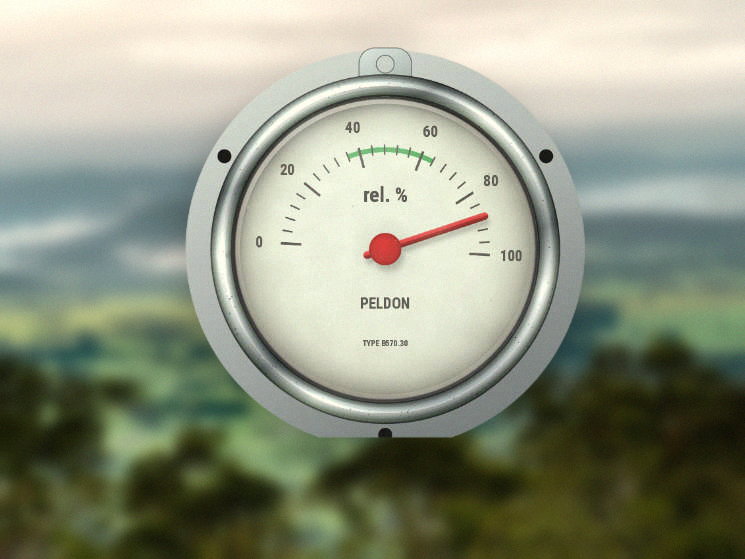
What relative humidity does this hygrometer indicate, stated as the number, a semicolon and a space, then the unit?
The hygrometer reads 88; %
